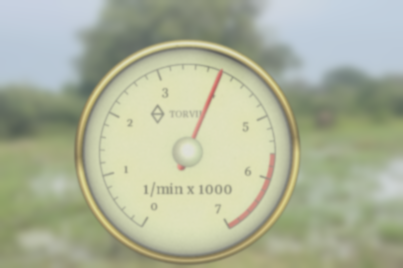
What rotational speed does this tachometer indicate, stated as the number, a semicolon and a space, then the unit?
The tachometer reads 4000; rpm
